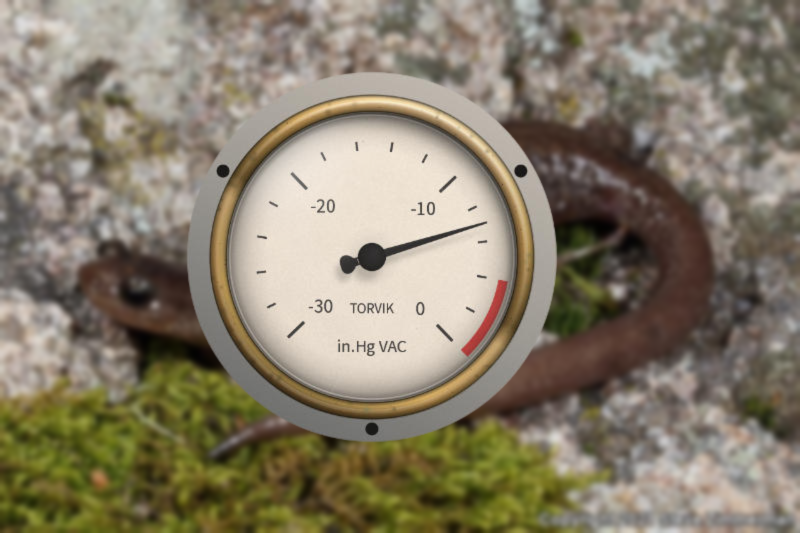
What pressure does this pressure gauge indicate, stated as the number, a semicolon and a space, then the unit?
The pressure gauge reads -7; inHg
